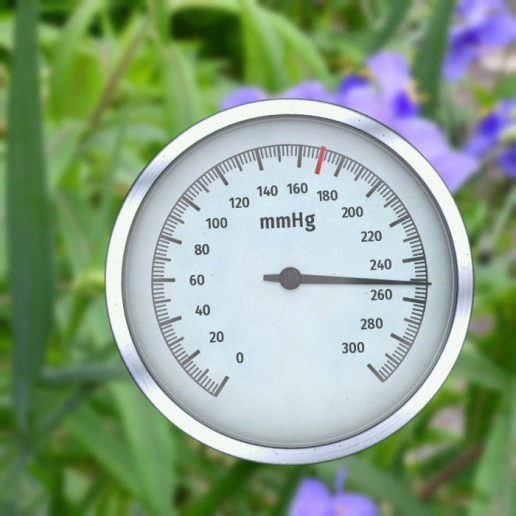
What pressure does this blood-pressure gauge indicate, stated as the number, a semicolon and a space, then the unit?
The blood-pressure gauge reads 252; mmHg
